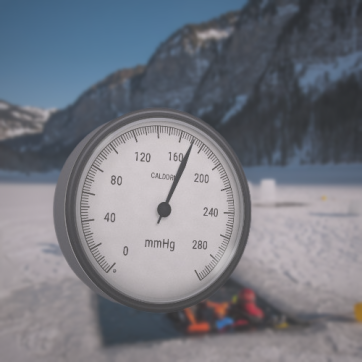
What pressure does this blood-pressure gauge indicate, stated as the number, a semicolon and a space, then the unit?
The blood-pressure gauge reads 170; mmHg
